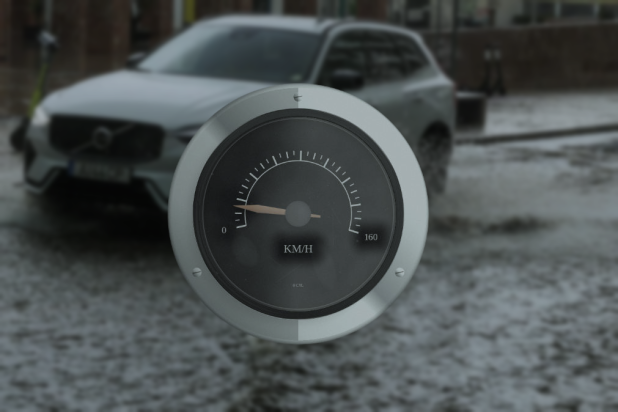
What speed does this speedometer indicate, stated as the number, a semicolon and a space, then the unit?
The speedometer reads 15; km/h
